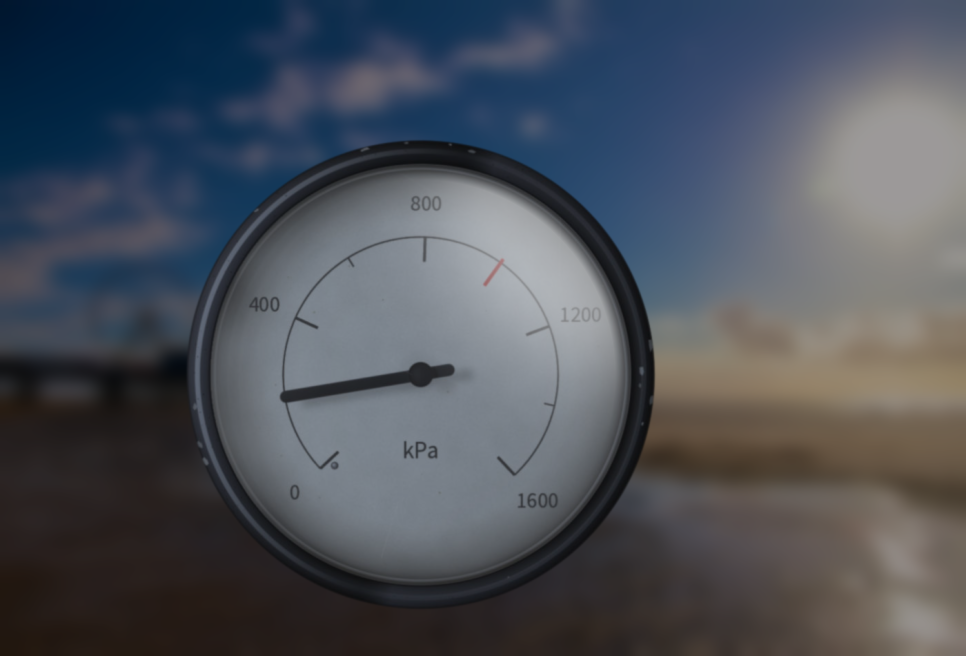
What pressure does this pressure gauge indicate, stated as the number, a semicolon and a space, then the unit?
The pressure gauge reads 200; kPa
